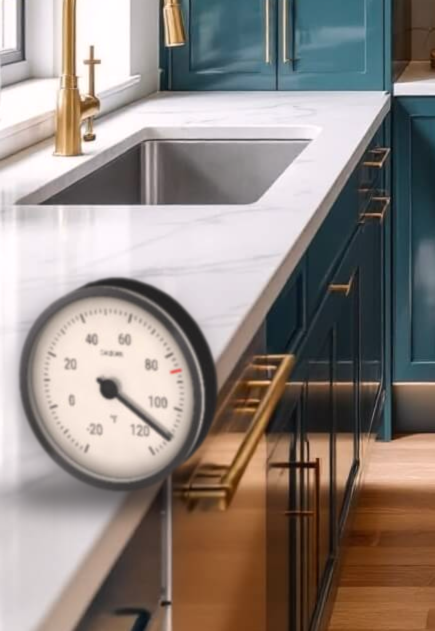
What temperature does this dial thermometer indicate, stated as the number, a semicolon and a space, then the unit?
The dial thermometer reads 110; °F
